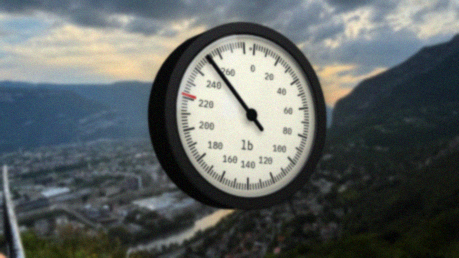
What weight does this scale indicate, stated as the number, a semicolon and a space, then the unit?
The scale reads 250; lb
